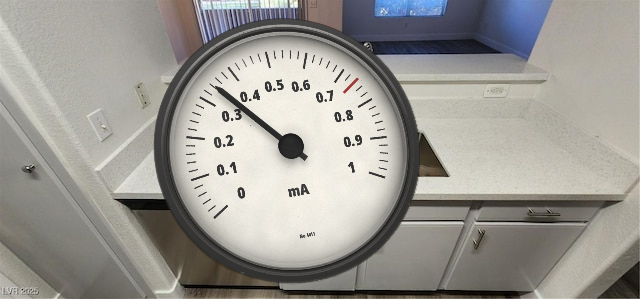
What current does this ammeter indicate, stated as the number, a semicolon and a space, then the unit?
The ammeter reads 0.34; mA
